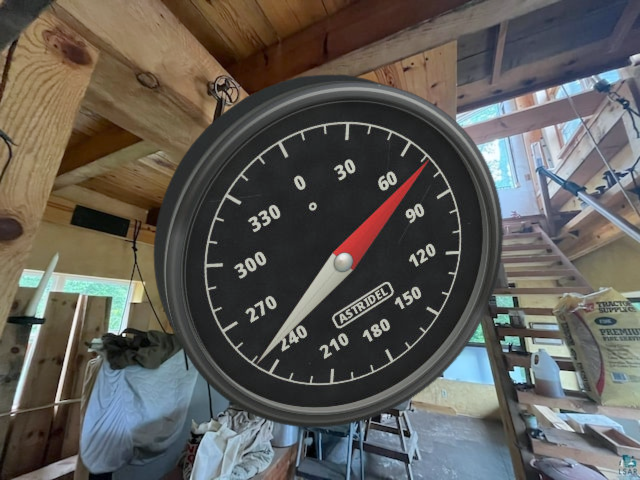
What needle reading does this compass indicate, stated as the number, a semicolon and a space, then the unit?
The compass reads 70; °
